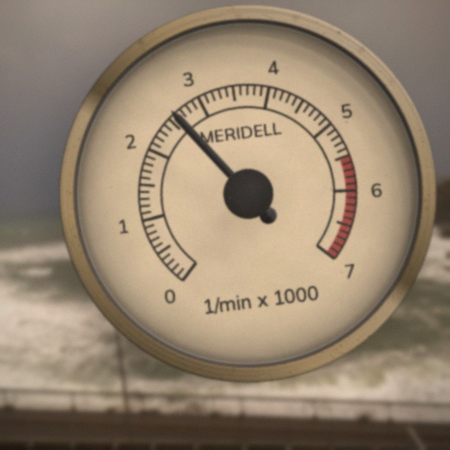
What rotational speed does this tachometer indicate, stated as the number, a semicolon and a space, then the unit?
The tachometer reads 2600; rpm
